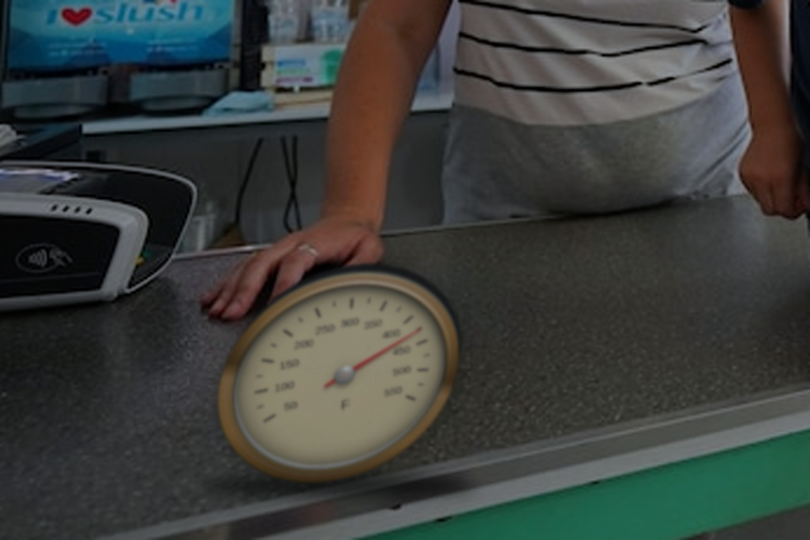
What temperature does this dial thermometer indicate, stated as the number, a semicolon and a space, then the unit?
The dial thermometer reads 425; °F
